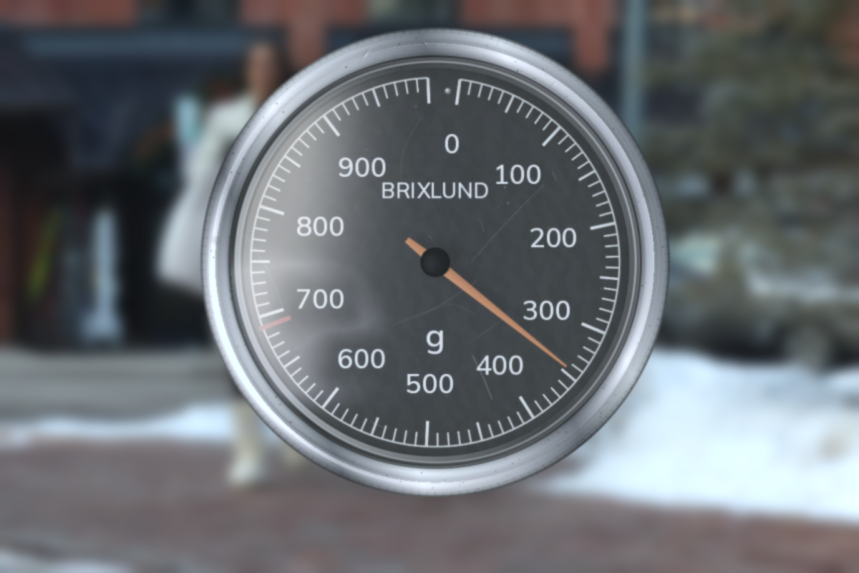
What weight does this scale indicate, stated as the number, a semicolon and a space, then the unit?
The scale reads 345; g
